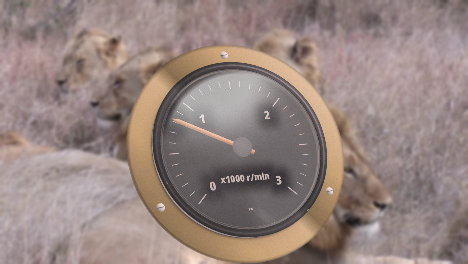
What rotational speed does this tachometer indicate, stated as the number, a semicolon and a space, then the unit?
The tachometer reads 800; rpm
